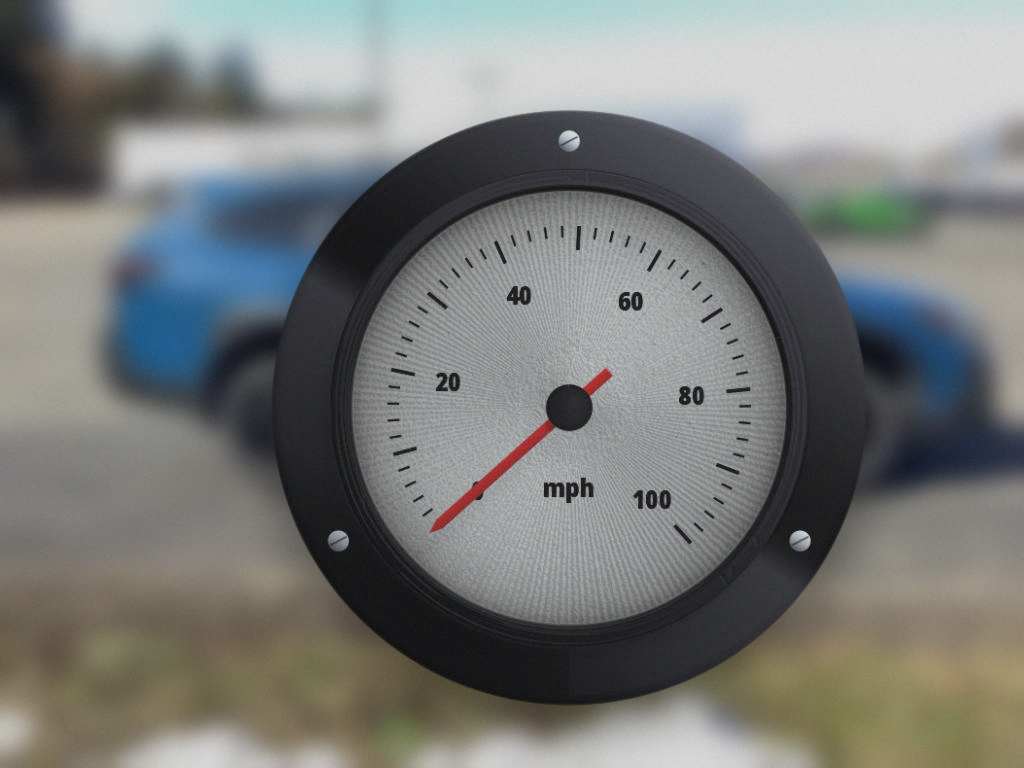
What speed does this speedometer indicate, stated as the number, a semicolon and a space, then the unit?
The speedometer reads 0; mph
